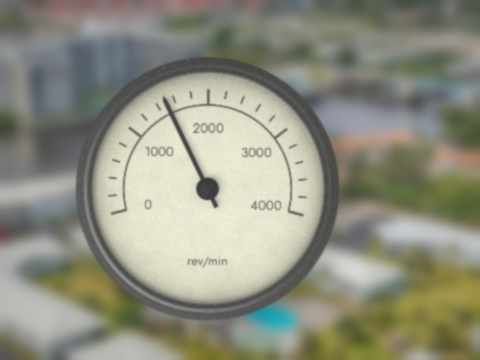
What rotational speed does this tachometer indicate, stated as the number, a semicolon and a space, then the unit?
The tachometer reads 1500; rpm
